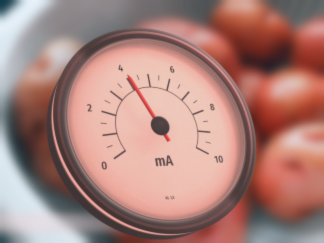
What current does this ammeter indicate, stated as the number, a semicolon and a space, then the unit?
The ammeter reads 4; mA
